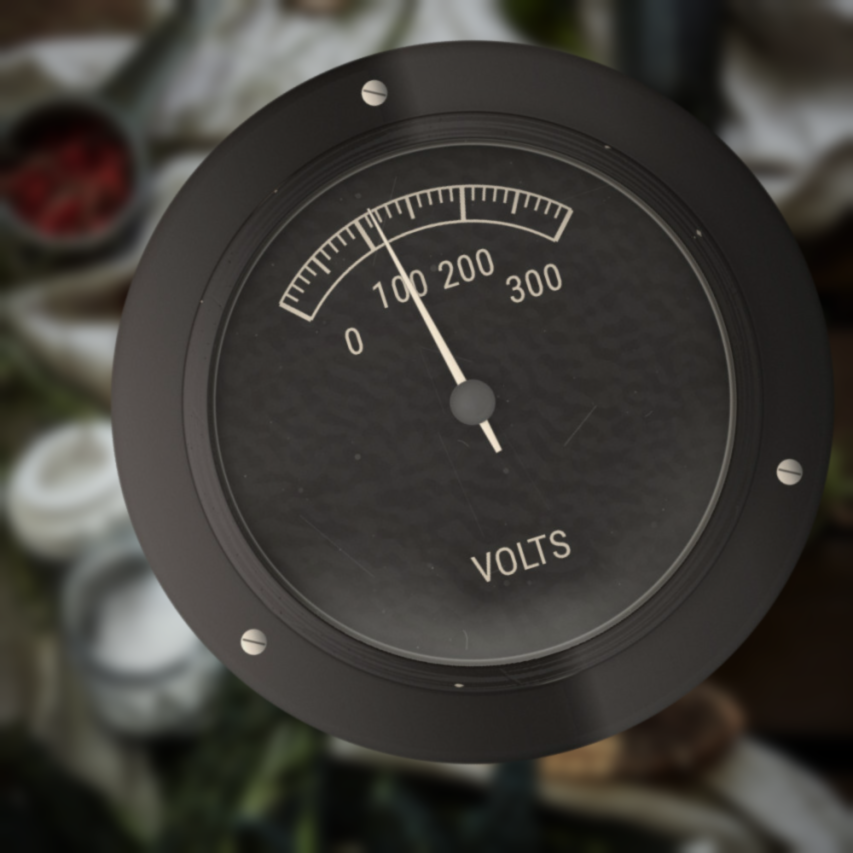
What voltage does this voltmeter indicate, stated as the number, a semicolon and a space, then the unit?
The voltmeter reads 115; V
